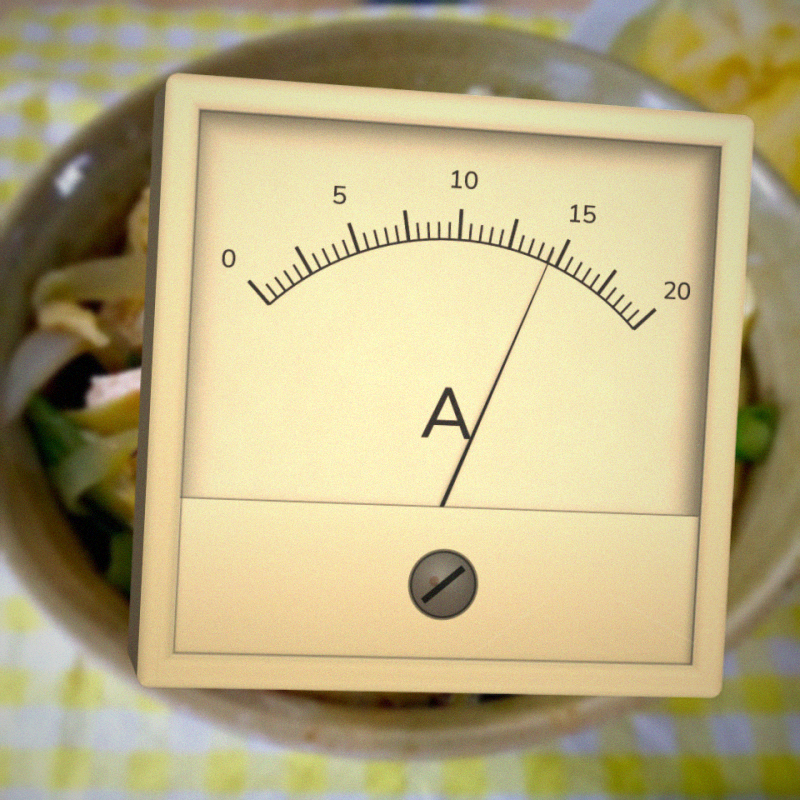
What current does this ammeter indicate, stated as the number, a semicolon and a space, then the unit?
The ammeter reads 14.5; A
